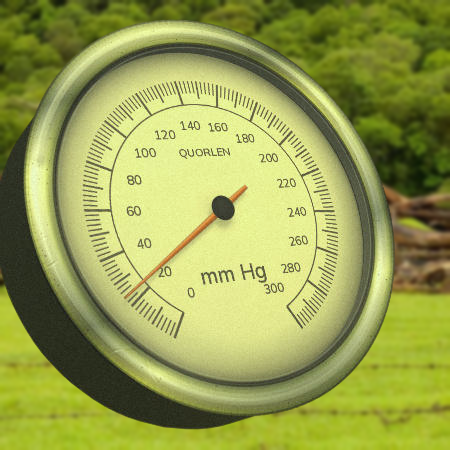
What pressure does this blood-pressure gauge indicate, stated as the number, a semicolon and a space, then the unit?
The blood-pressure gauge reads 24; mmHg
